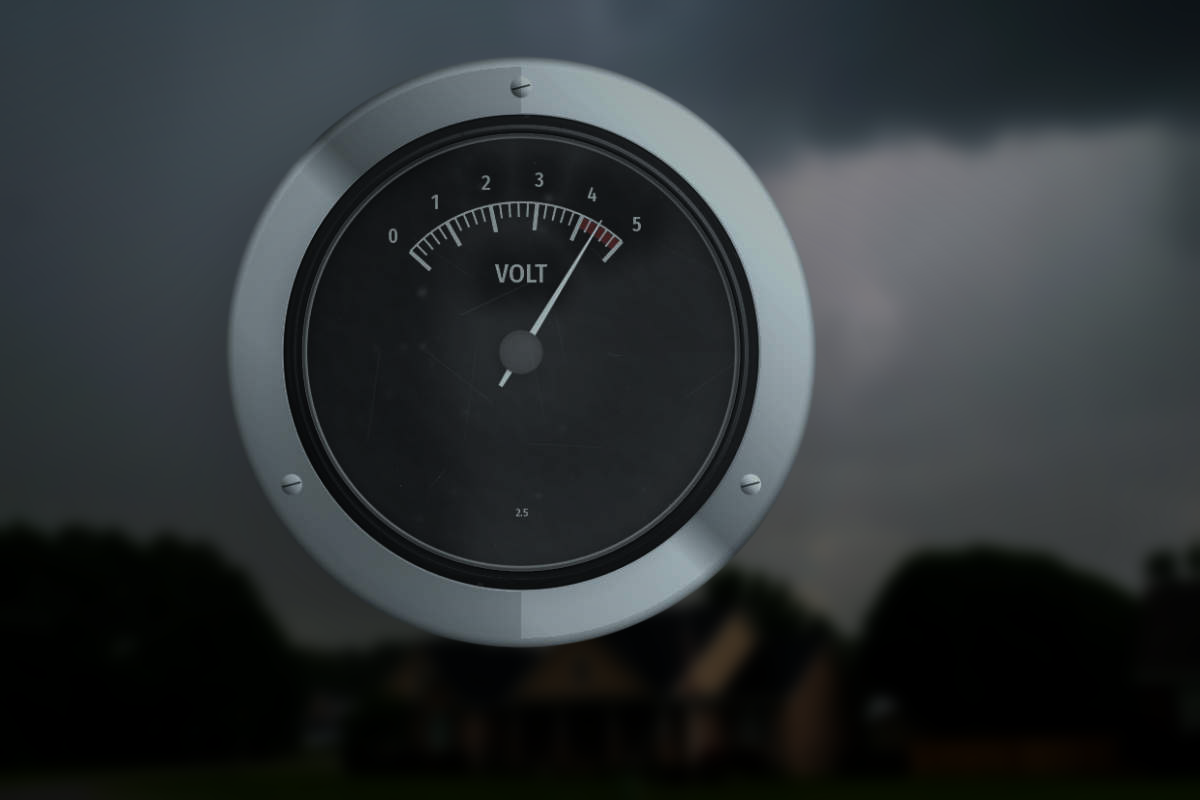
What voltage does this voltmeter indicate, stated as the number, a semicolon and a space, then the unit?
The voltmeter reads 4.4; V
